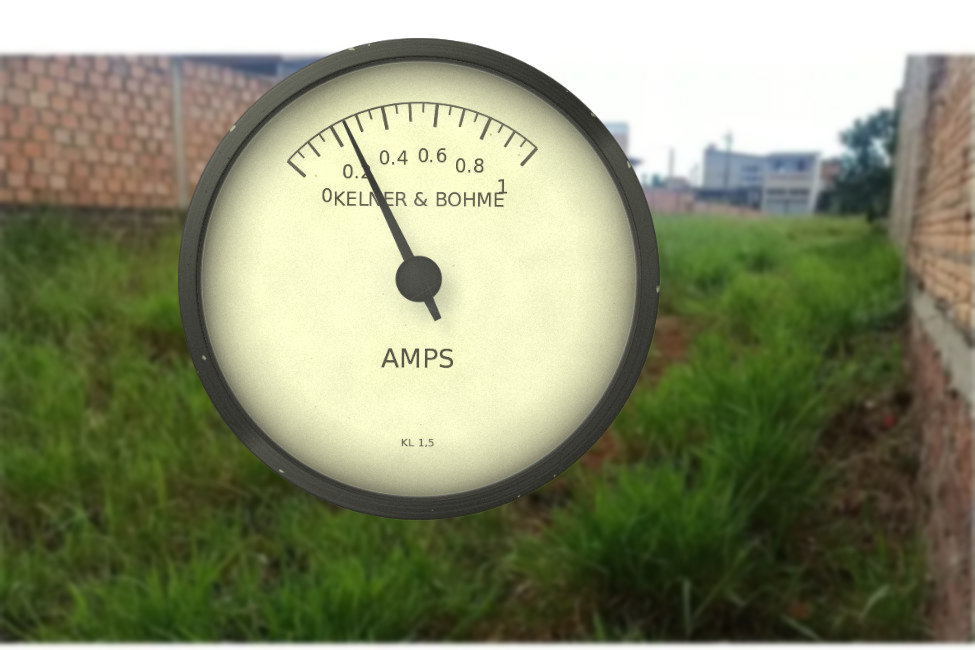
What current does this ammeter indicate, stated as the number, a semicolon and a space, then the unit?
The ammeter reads 0.25; A
